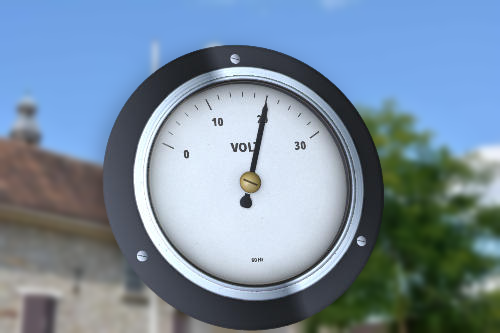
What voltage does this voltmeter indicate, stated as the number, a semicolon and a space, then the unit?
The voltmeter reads 20; V
